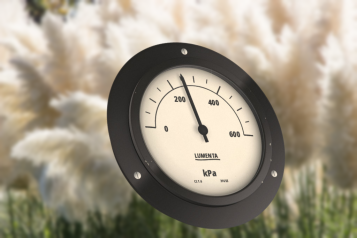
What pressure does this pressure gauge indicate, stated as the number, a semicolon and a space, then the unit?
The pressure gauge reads 250; kPa
